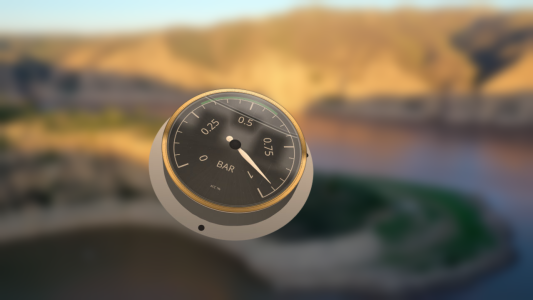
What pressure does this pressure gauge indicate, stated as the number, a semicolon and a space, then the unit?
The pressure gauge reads 0.95; bar
